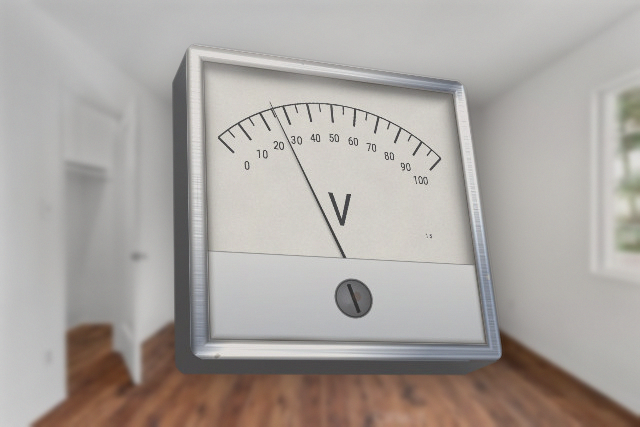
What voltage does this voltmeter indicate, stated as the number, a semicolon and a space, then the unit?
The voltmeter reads 25; V
